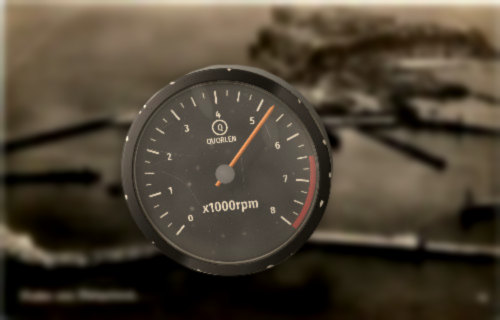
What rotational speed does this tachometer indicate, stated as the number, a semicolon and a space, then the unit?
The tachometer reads 5250; rpm
